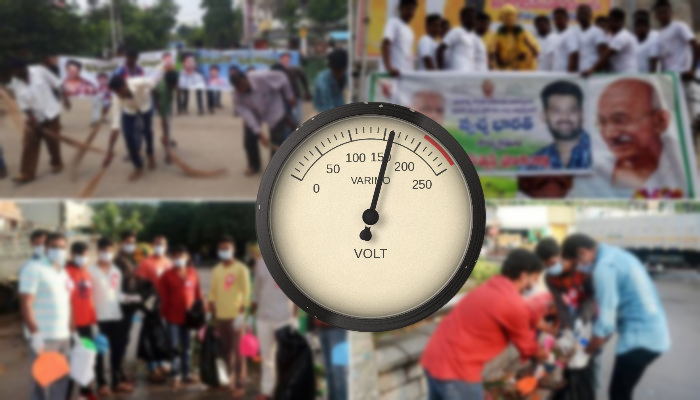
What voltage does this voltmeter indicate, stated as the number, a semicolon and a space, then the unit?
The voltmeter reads 160; V
